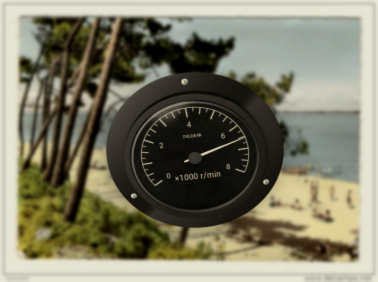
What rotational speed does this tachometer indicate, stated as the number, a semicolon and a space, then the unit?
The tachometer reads 6500; rpm
